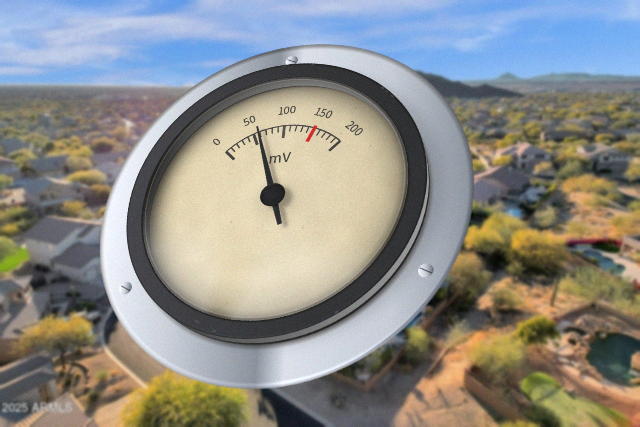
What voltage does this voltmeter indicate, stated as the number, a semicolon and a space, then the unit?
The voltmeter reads 60; mV
